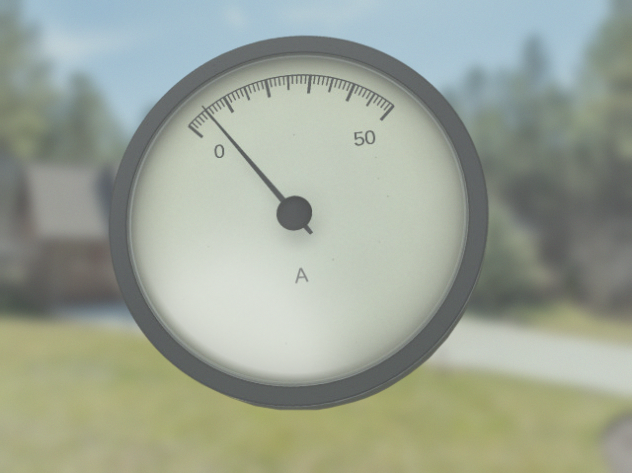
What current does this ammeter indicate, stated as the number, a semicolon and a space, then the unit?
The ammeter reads 5; A
